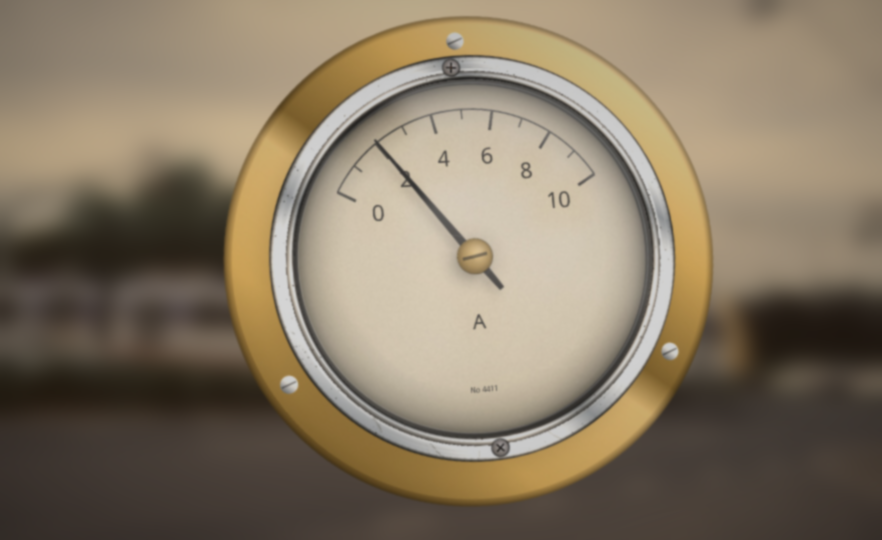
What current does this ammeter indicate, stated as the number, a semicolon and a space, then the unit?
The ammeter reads 2; A
